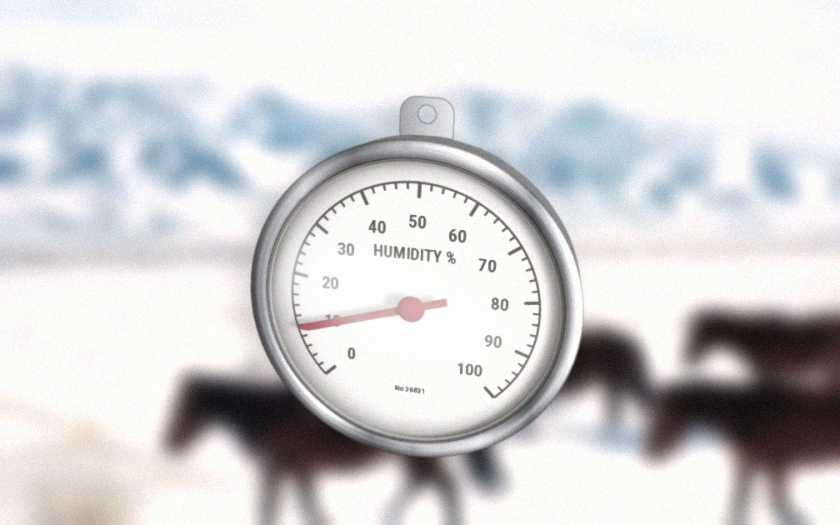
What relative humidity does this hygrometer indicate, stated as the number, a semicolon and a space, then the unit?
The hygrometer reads 10; %
